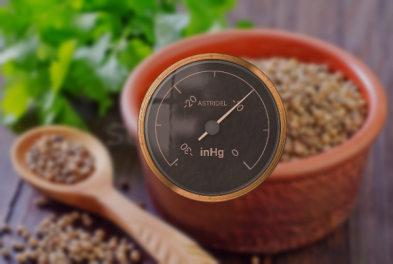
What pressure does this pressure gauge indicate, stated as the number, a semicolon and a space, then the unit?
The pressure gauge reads -10; inHg
